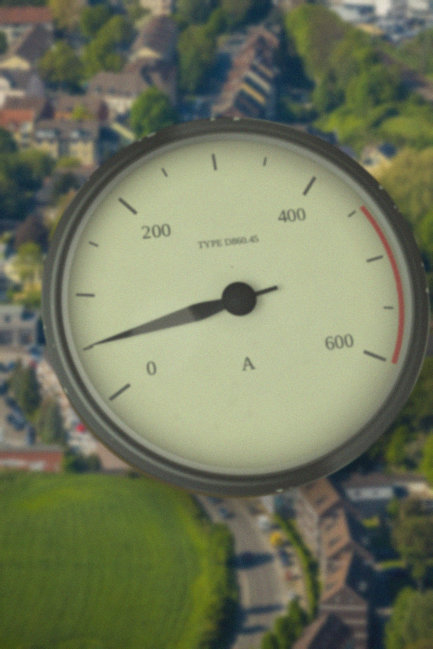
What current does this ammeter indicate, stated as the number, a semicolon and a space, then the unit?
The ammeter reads 50; A
